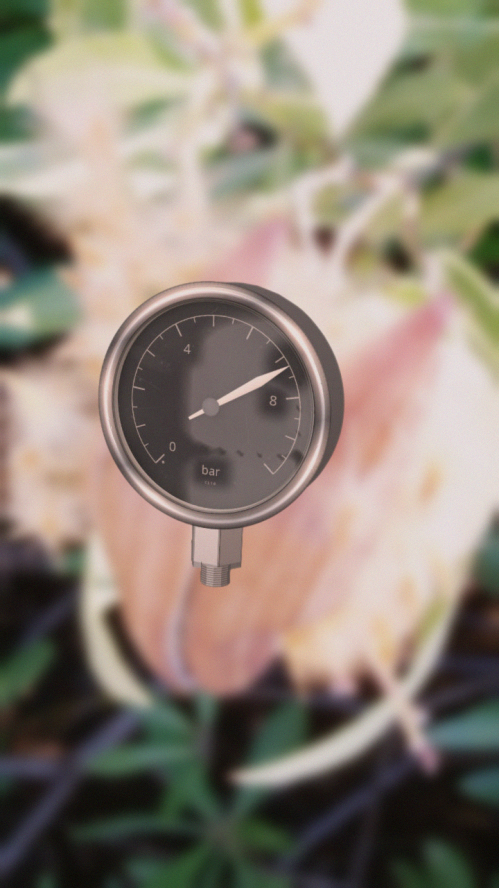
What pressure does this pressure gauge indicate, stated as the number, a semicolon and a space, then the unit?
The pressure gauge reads 7.25; bar
